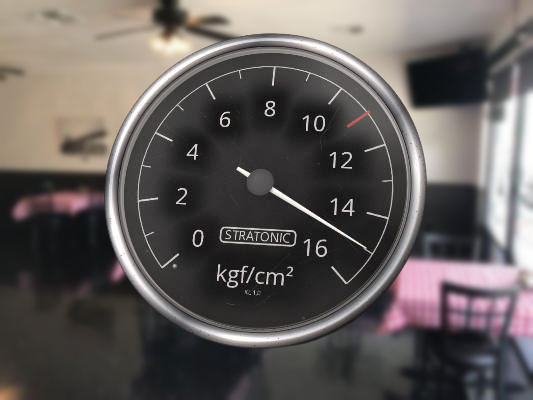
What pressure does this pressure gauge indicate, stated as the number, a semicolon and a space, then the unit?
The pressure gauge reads 15; kg/cm²
